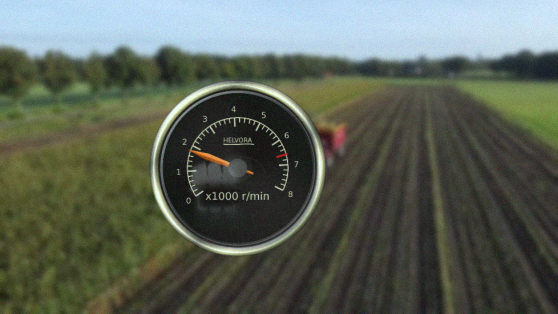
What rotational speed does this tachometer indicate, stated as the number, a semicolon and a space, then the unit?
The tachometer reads 1800; rpm
